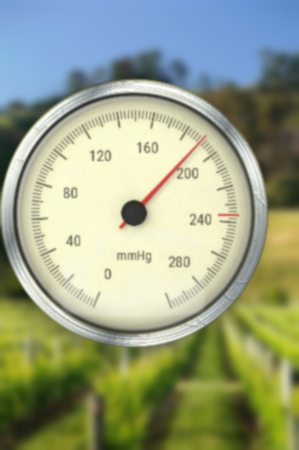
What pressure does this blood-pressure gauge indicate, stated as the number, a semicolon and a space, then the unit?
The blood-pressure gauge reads 190; mmHg
